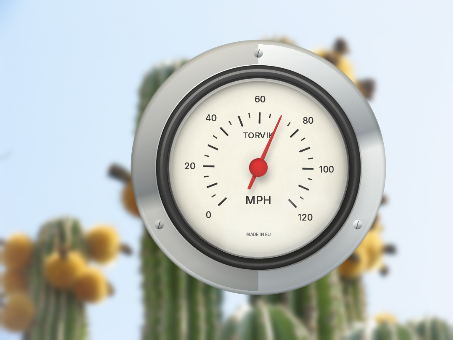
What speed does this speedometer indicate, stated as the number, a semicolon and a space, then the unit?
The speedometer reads 70; mph
